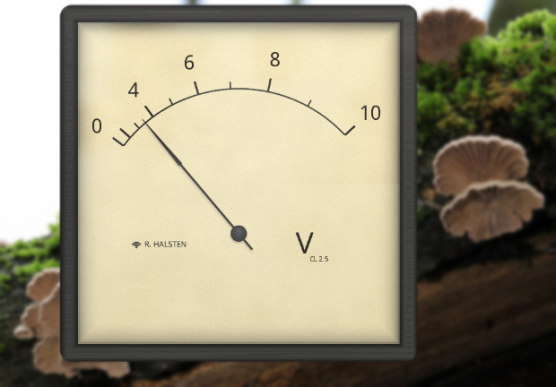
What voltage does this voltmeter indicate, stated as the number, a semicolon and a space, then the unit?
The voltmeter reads 3.5; V
